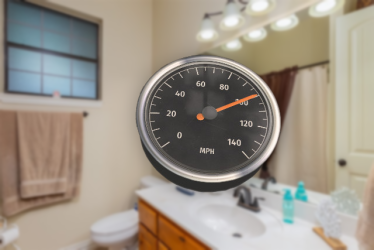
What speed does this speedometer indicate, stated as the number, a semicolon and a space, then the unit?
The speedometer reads 100; mph
